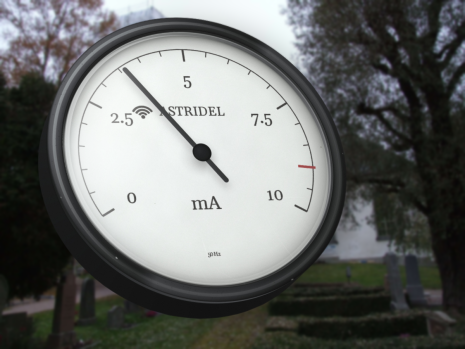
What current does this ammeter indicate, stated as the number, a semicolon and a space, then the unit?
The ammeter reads 3.5; mA
